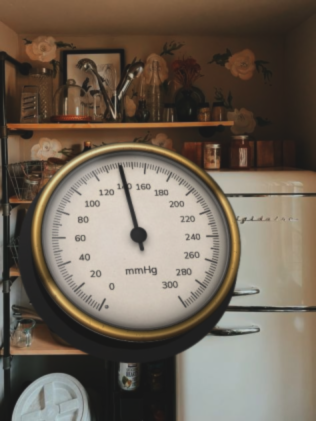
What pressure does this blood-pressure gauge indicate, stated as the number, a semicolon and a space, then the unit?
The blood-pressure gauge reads 140; mmHg
